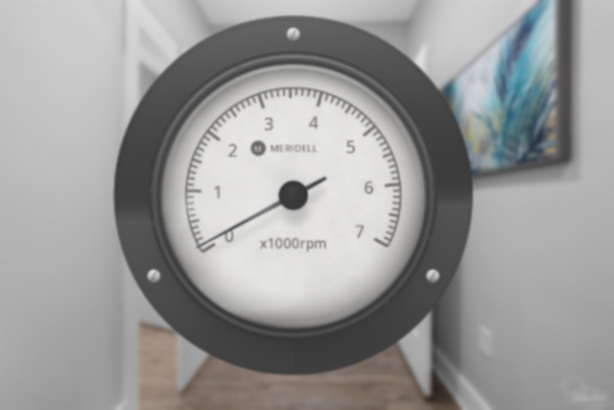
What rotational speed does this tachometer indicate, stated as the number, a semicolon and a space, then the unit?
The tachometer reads 100; rpm
